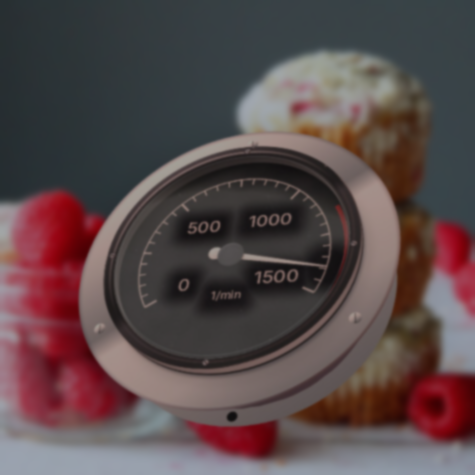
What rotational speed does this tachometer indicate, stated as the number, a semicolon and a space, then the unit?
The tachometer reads 1400; rpm
